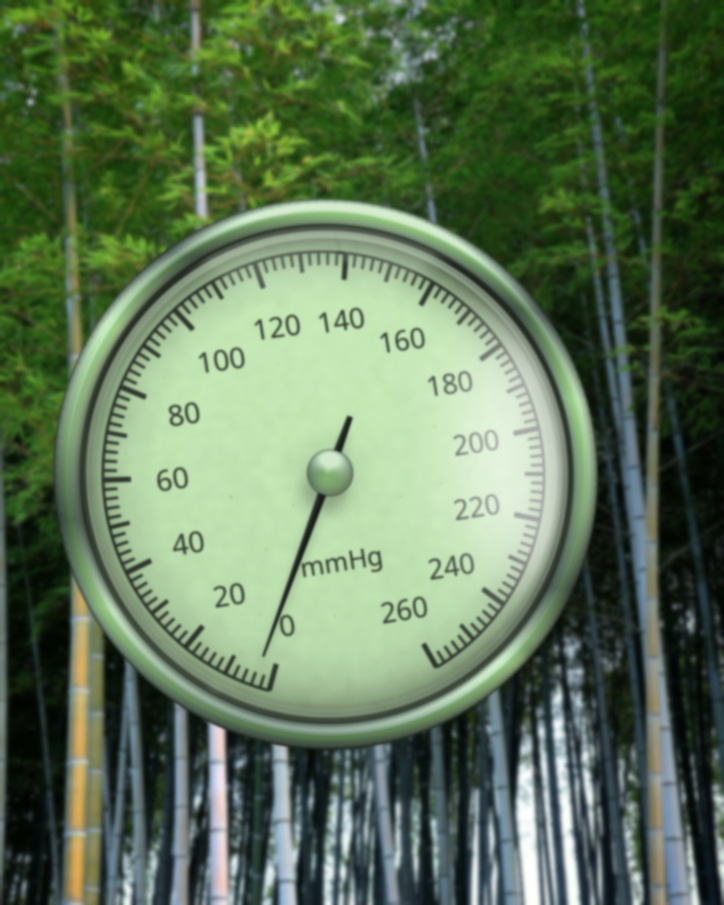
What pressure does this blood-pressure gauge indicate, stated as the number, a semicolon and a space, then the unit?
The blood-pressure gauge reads 4; mmHg
